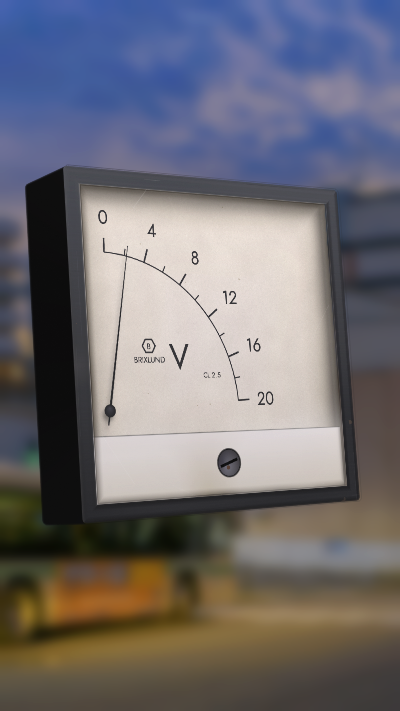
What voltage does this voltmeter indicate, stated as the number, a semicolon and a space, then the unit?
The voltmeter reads 2; V
